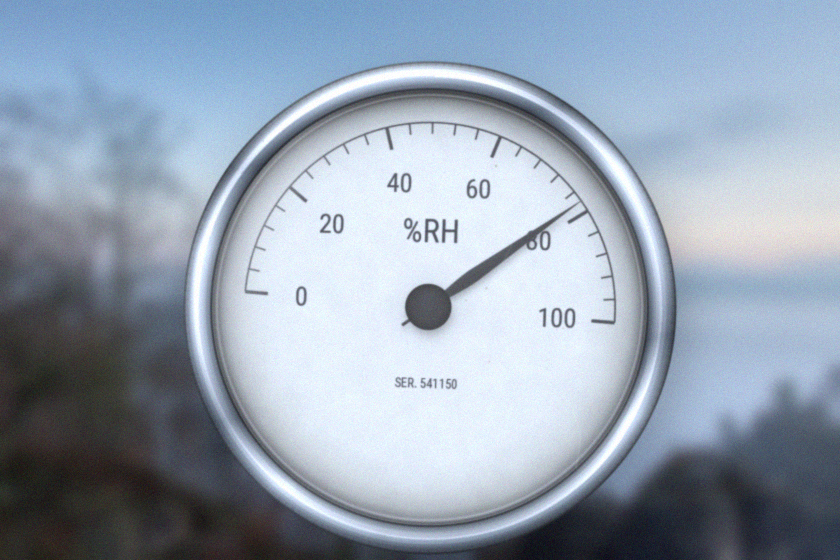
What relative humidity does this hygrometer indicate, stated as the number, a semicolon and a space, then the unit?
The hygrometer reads 78; %
